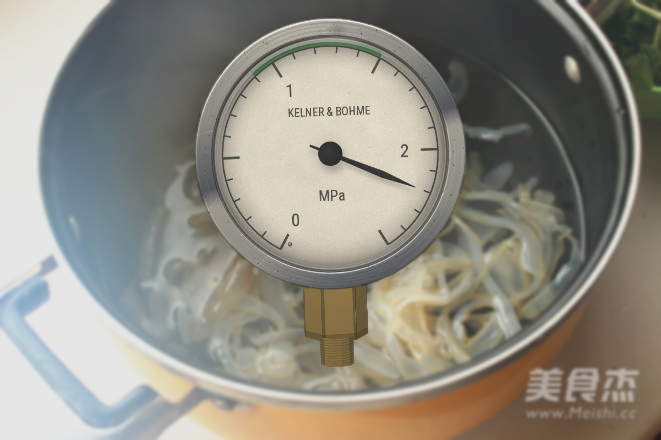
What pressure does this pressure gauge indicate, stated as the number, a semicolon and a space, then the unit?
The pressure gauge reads 2.2; MPa
